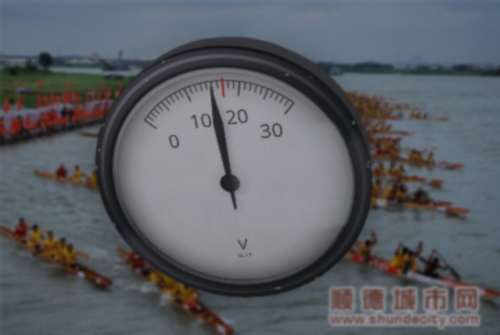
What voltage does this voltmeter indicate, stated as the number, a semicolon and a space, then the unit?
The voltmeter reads 15; V
